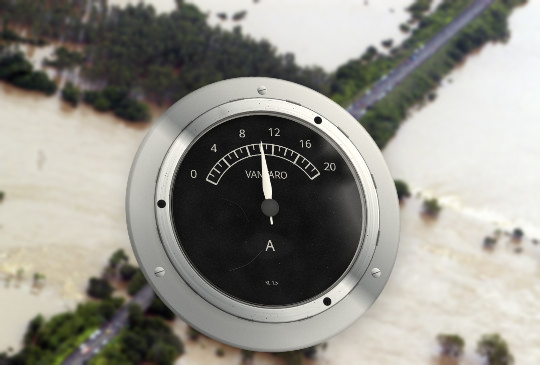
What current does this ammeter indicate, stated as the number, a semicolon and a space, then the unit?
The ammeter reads 10; A
